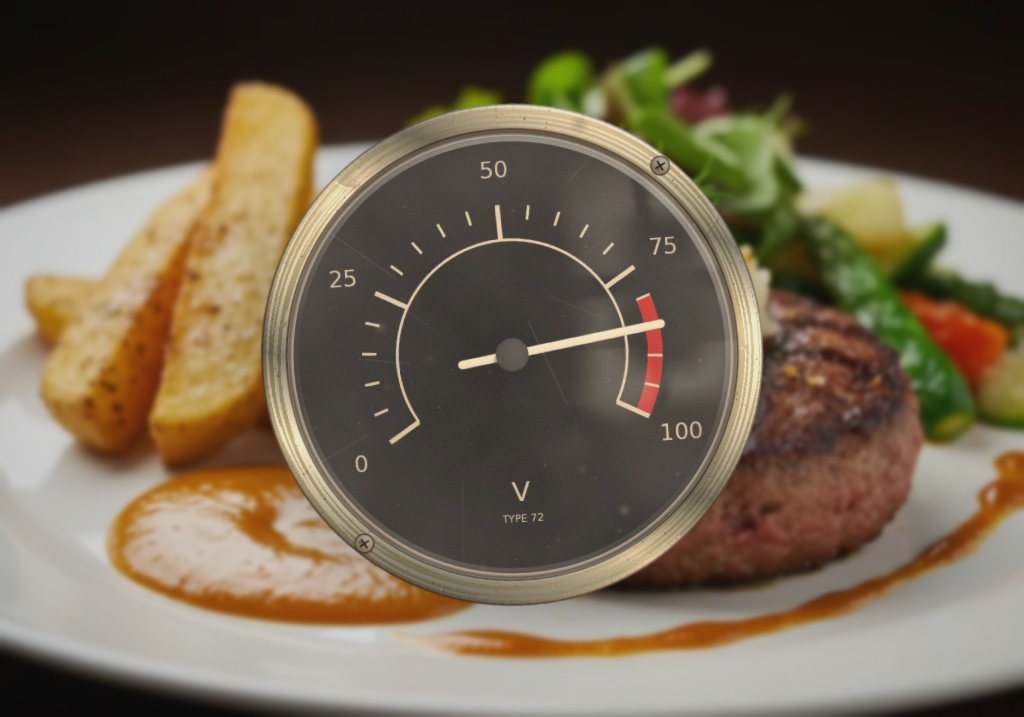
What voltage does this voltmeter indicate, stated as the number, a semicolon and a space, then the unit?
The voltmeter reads 85; V
